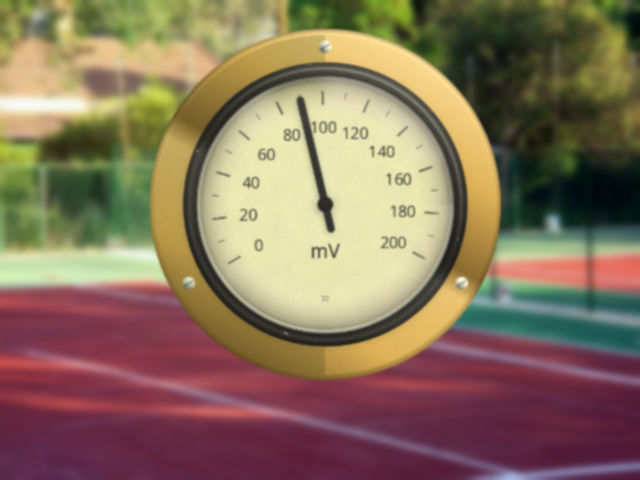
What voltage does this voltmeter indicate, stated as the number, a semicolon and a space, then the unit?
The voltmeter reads 90; mV
